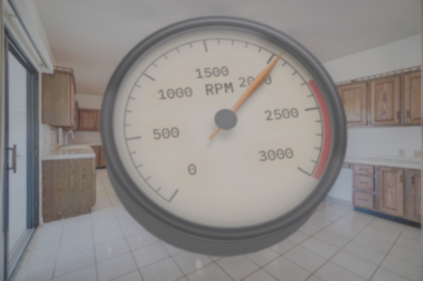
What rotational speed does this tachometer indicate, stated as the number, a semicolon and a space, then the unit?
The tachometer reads 2050; rpm
